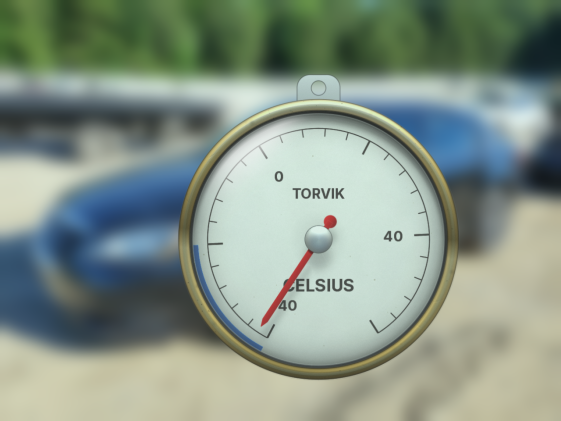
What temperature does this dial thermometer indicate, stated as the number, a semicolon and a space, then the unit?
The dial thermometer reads -38; °C
